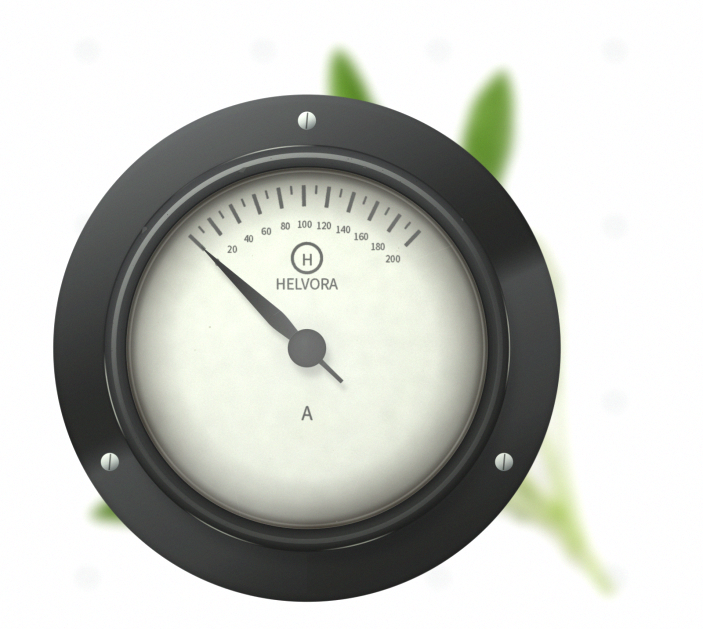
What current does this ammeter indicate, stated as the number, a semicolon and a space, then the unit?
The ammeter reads 0; A
